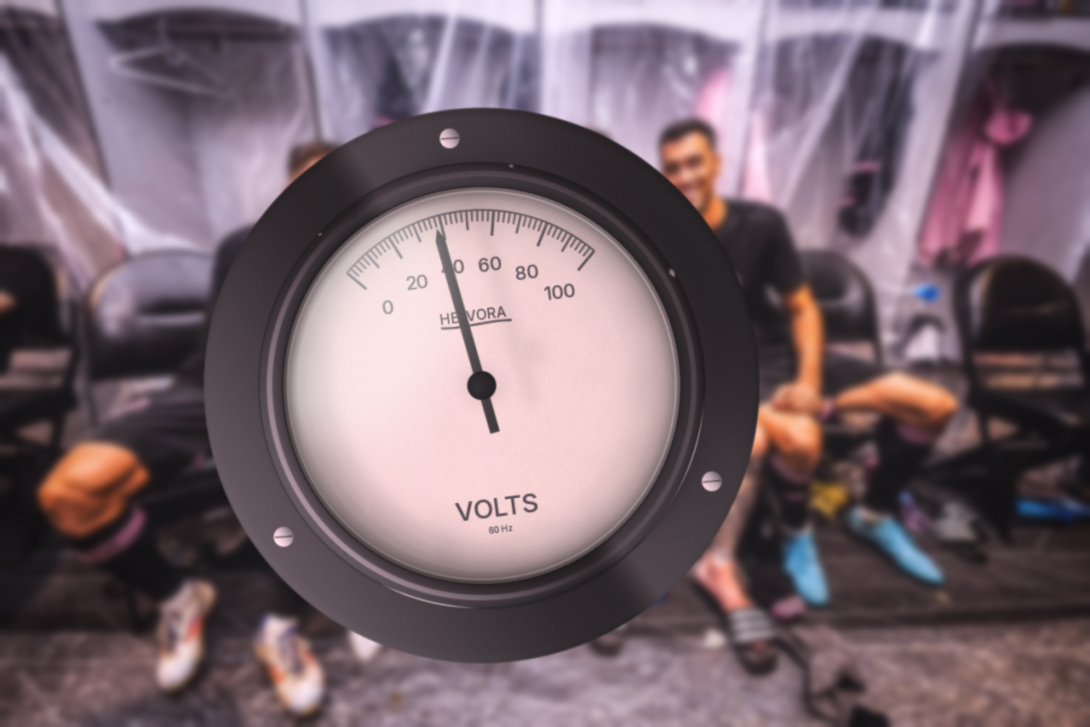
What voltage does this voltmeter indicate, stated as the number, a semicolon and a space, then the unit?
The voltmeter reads 38; V
